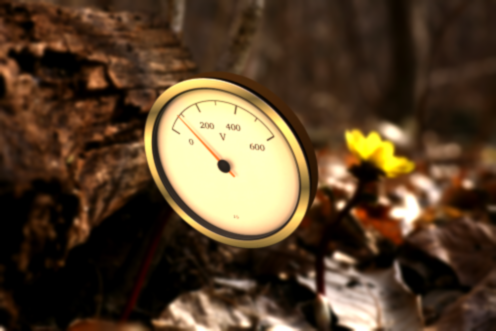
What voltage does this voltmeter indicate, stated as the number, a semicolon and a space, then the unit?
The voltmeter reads 100; V
